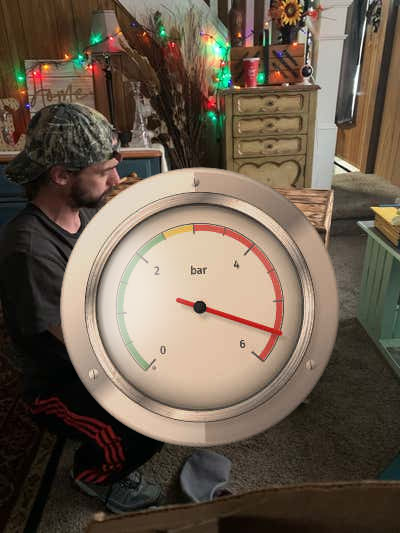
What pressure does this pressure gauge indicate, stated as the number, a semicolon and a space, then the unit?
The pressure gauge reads 5.5; bar
